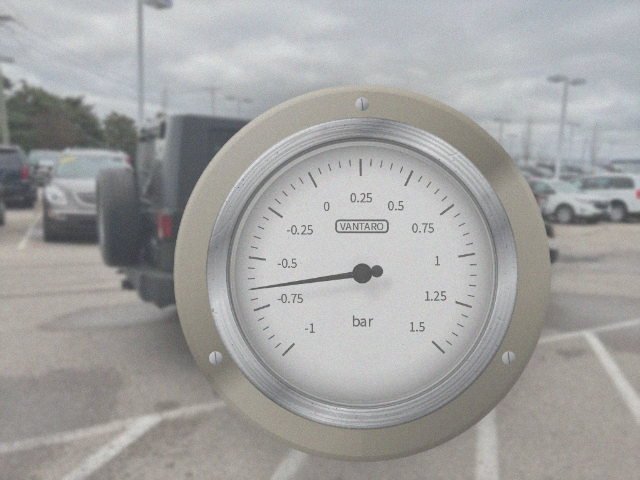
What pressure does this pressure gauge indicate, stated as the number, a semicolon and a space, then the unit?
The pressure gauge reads -0.65; bar
